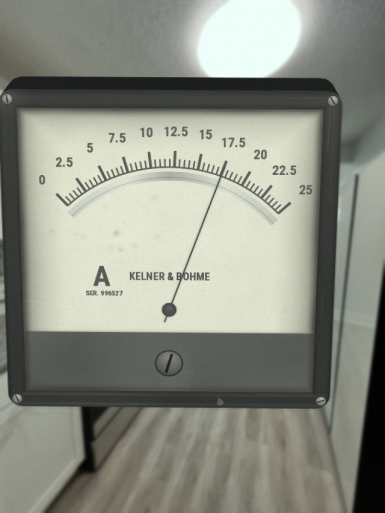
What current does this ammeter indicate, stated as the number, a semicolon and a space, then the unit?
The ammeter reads 17.5; A
